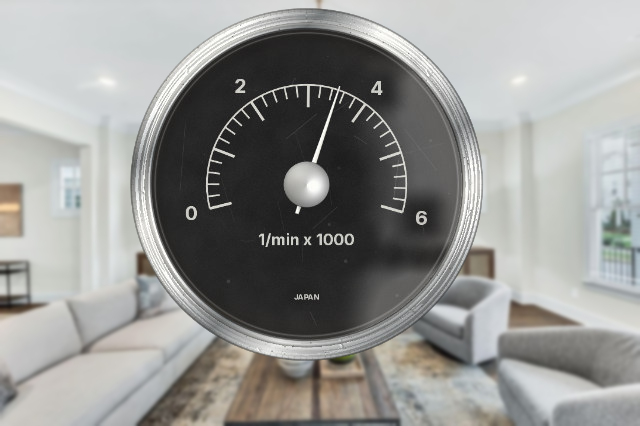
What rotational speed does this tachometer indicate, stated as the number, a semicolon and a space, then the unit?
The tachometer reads 3500; rpm
